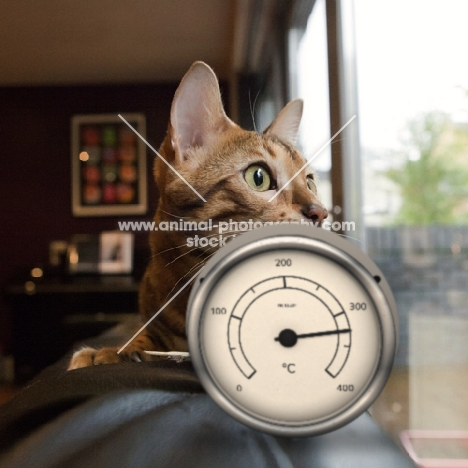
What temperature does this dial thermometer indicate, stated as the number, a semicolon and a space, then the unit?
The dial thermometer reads 325; °C
